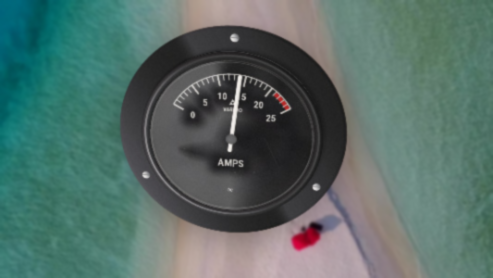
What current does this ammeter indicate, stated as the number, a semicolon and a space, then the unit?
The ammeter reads 14; A
